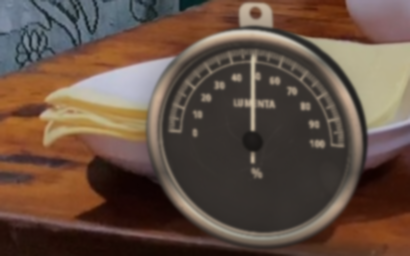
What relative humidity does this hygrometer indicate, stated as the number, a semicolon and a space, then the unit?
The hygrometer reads 50; %
